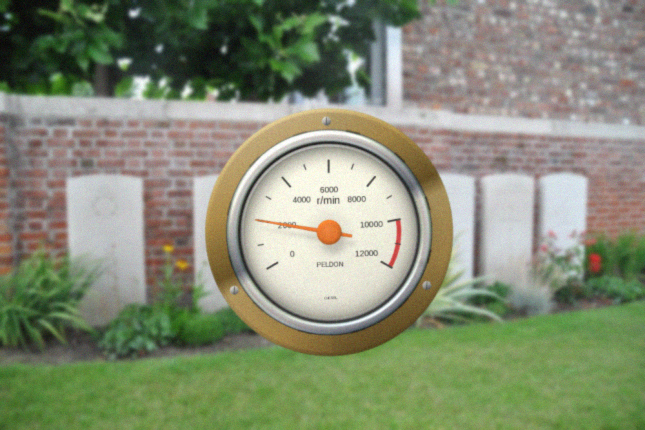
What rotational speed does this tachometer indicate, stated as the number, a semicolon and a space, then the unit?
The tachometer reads 2000; rpm
